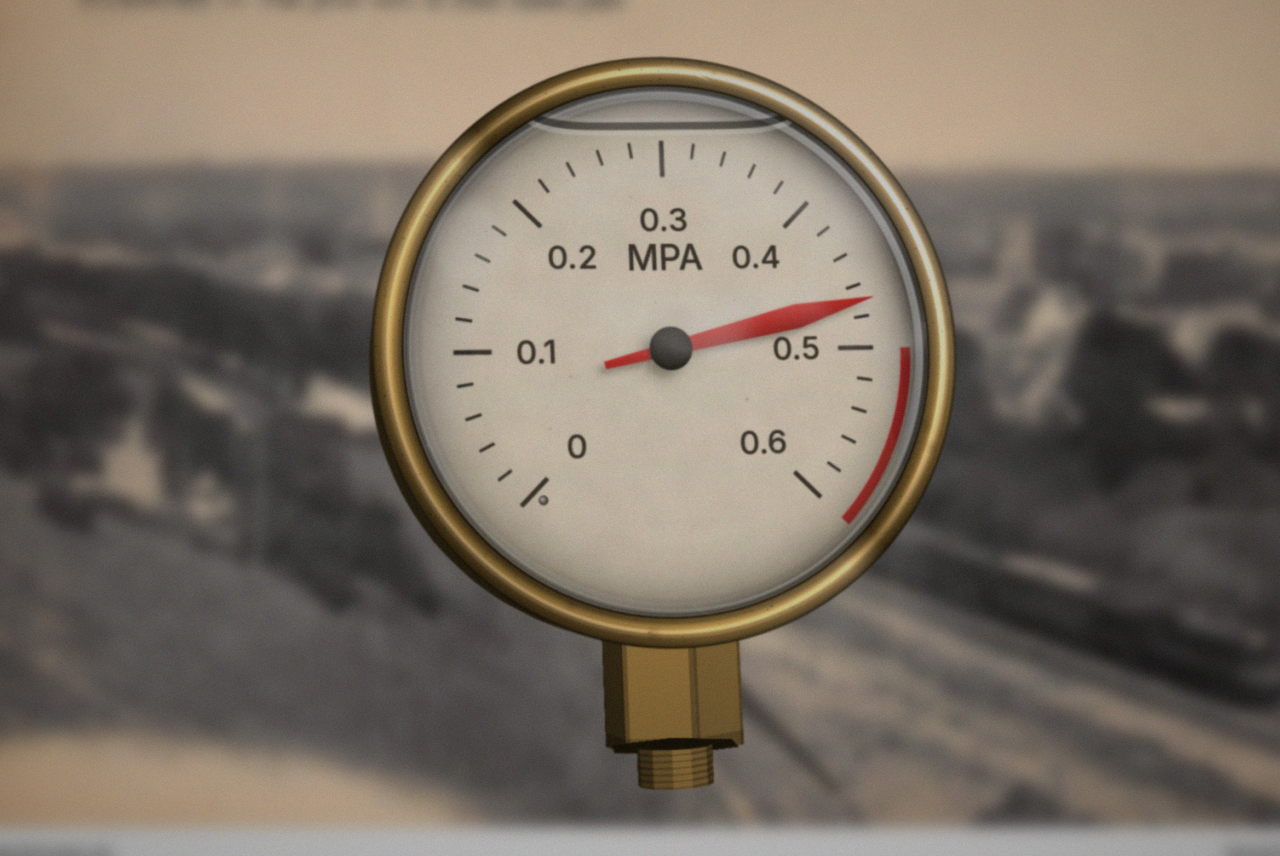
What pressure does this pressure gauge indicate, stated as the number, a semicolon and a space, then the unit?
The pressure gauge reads 0.47; MPa
